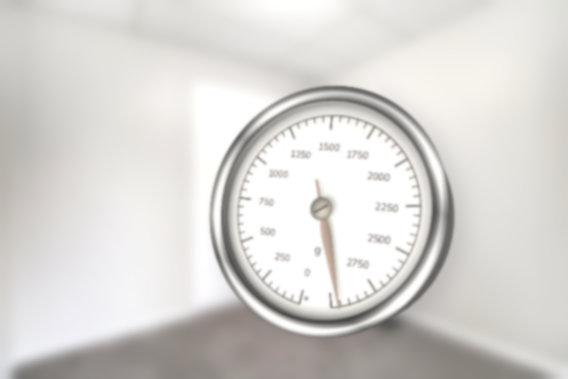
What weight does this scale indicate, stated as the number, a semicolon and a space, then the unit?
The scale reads 2950; g
